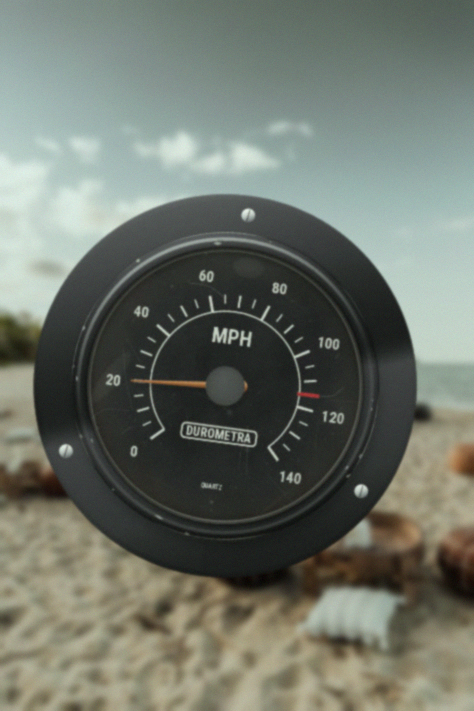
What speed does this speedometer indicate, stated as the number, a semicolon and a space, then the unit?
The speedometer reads 20; mph
